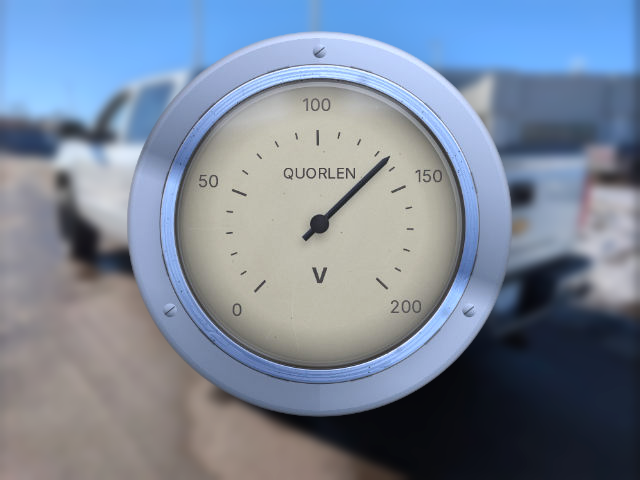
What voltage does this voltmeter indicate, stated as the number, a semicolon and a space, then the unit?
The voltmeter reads 135; V
